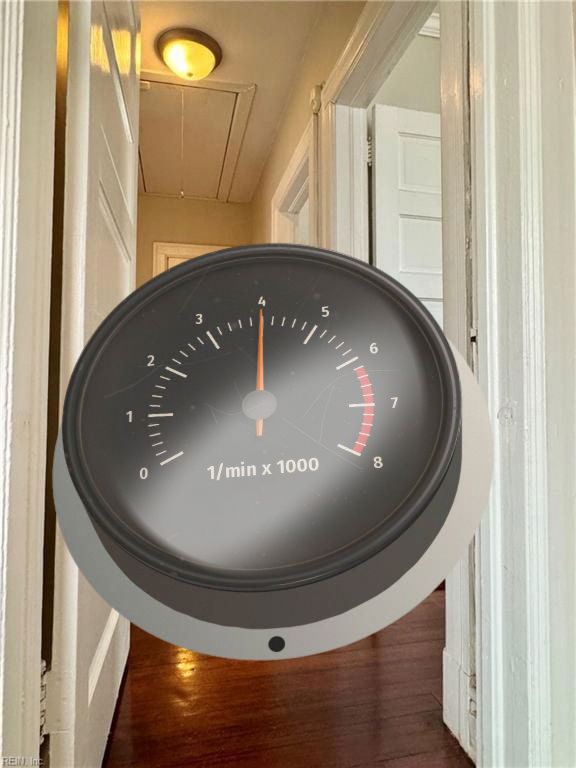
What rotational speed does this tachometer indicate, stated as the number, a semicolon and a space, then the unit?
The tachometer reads 4000; rpm
